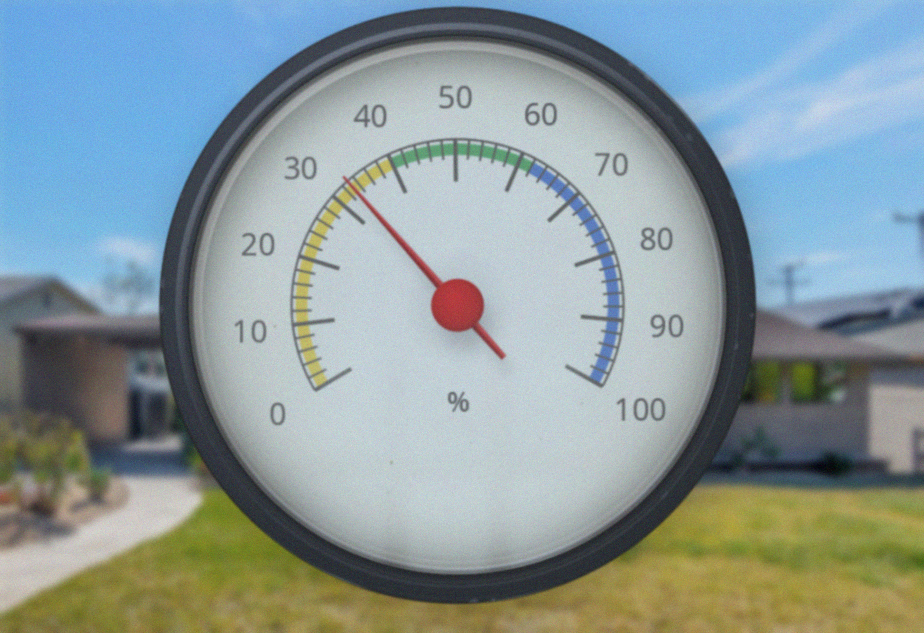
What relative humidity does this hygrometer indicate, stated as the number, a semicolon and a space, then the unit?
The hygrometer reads 33; %
